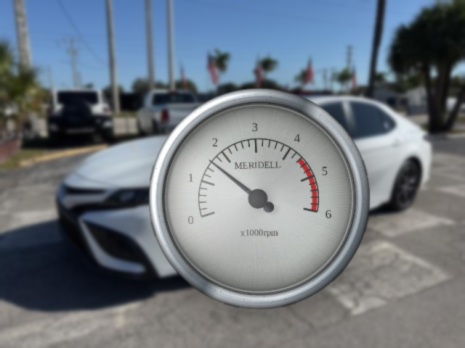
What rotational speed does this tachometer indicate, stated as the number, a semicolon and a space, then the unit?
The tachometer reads 1600; rpm
